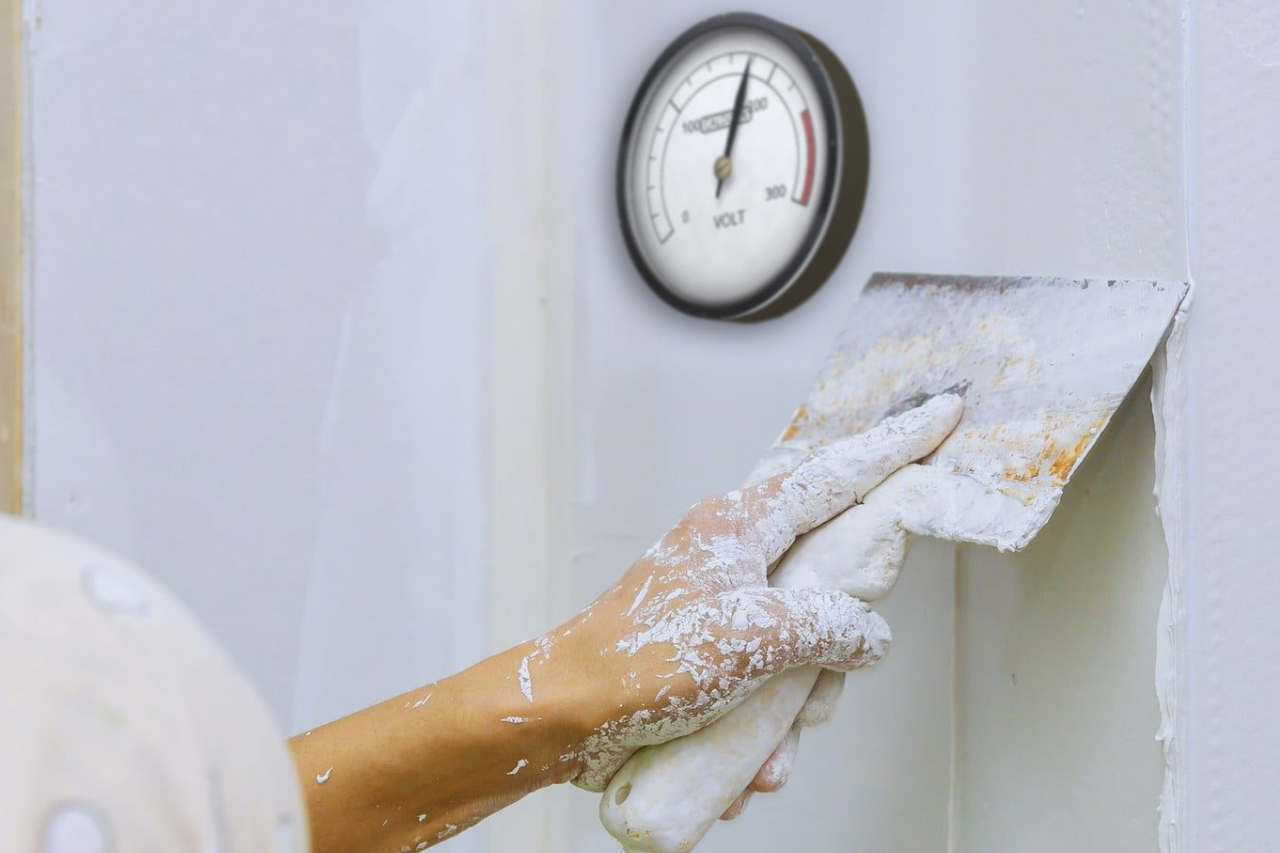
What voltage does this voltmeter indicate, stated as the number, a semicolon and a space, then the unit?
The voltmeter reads 180; V
